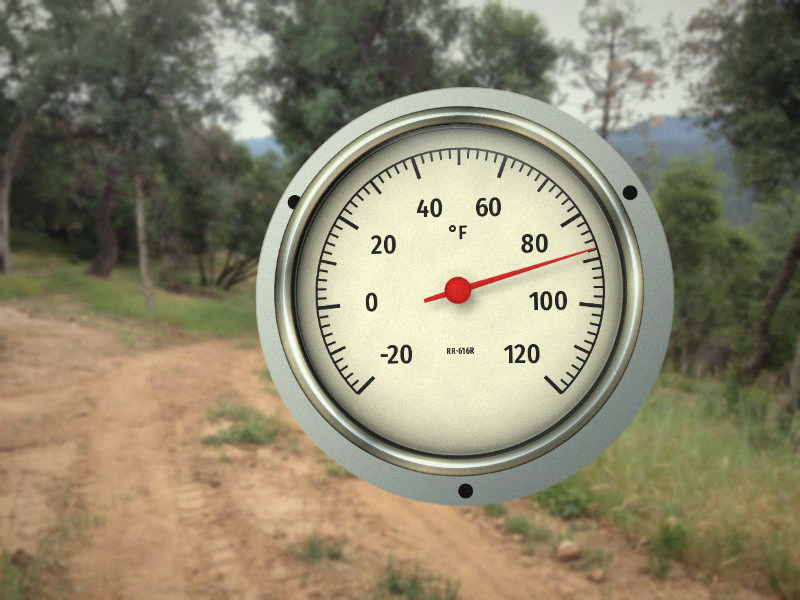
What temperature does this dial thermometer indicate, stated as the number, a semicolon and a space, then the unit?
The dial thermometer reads 88; °F
